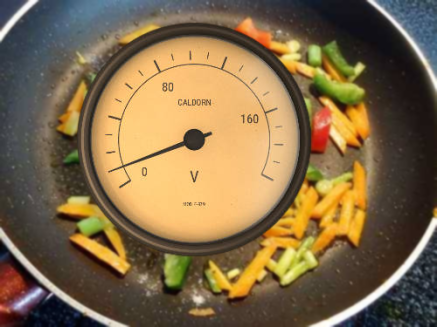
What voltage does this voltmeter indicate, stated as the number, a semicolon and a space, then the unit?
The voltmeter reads 10; V
